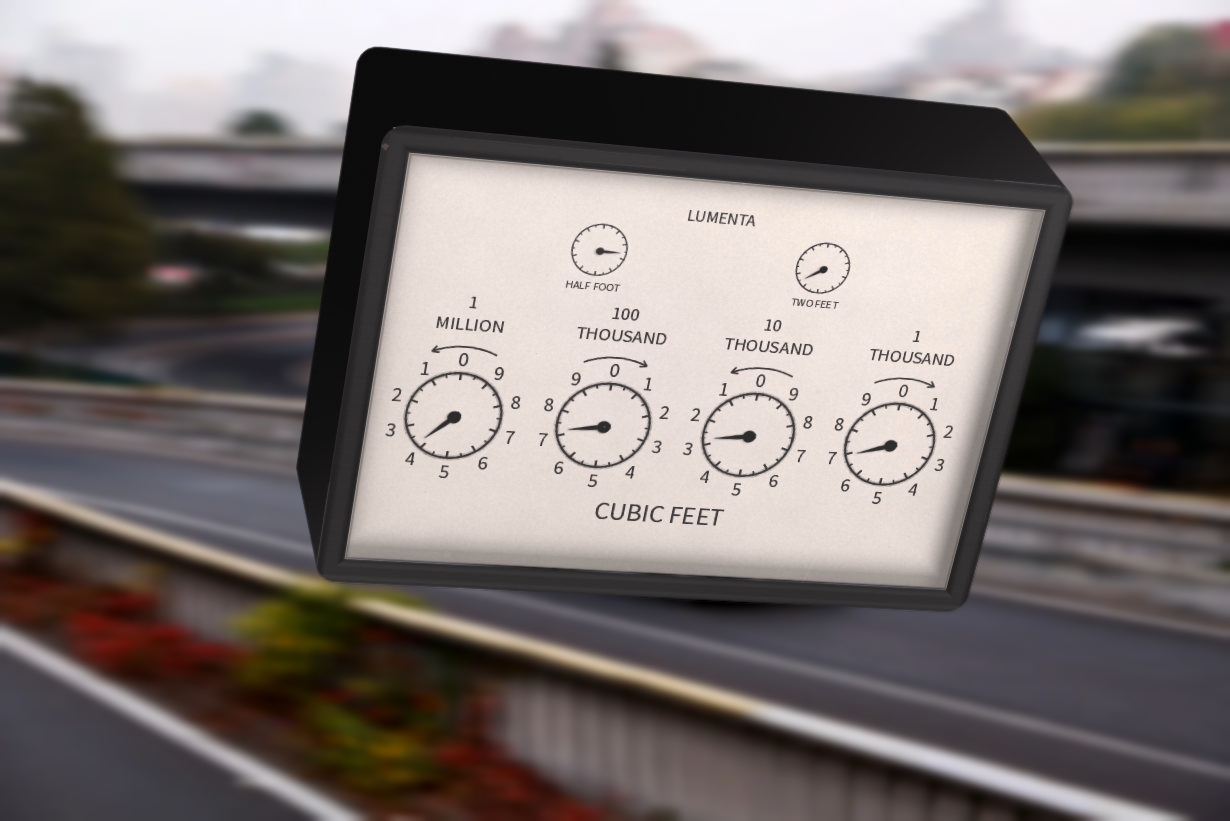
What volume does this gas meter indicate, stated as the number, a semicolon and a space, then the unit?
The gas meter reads 372700; ft³
